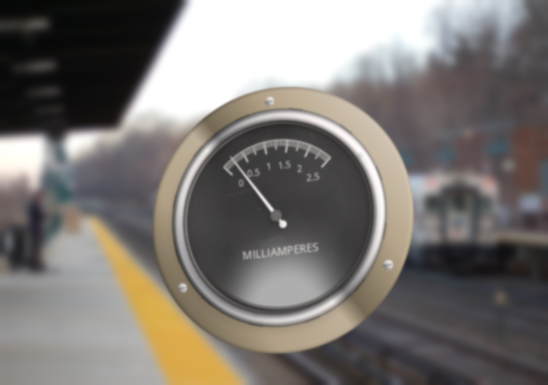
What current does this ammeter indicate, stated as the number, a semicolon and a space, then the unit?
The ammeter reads 0.25; mA
